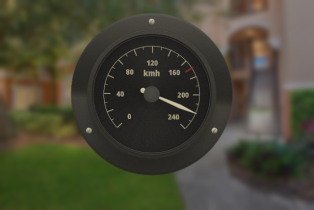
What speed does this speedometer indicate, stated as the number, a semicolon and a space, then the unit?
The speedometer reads 220; km/h
